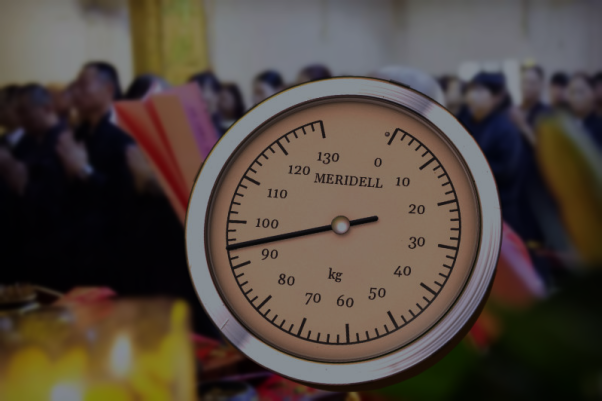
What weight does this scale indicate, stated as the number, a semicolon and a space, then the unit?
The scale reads 94; kg
